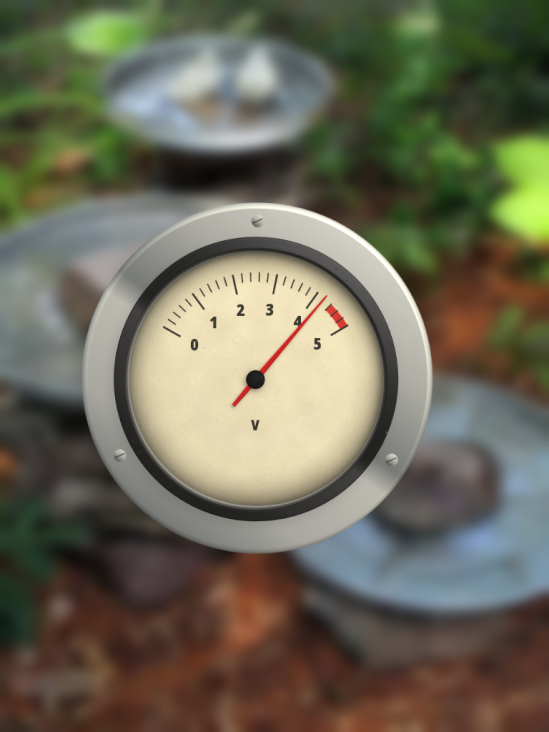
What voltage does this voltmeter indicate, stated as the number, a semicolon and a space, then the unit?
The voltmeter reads 4.2; V
